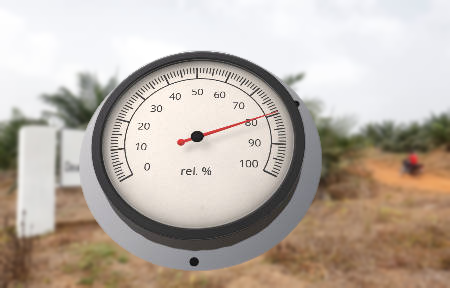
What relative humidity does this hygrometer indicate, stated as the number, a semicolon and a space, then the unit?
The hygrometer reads 80; %
